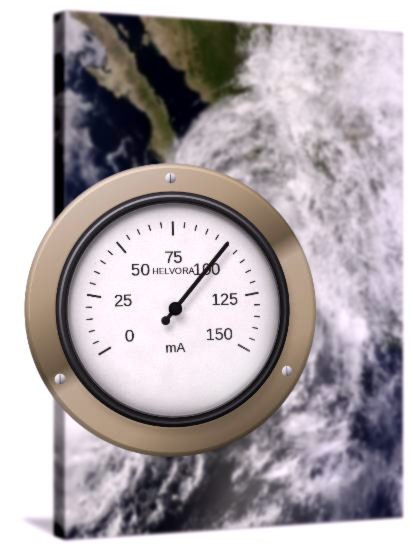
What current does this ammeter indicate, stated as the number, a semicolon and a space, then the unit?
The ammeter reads 100; mA
